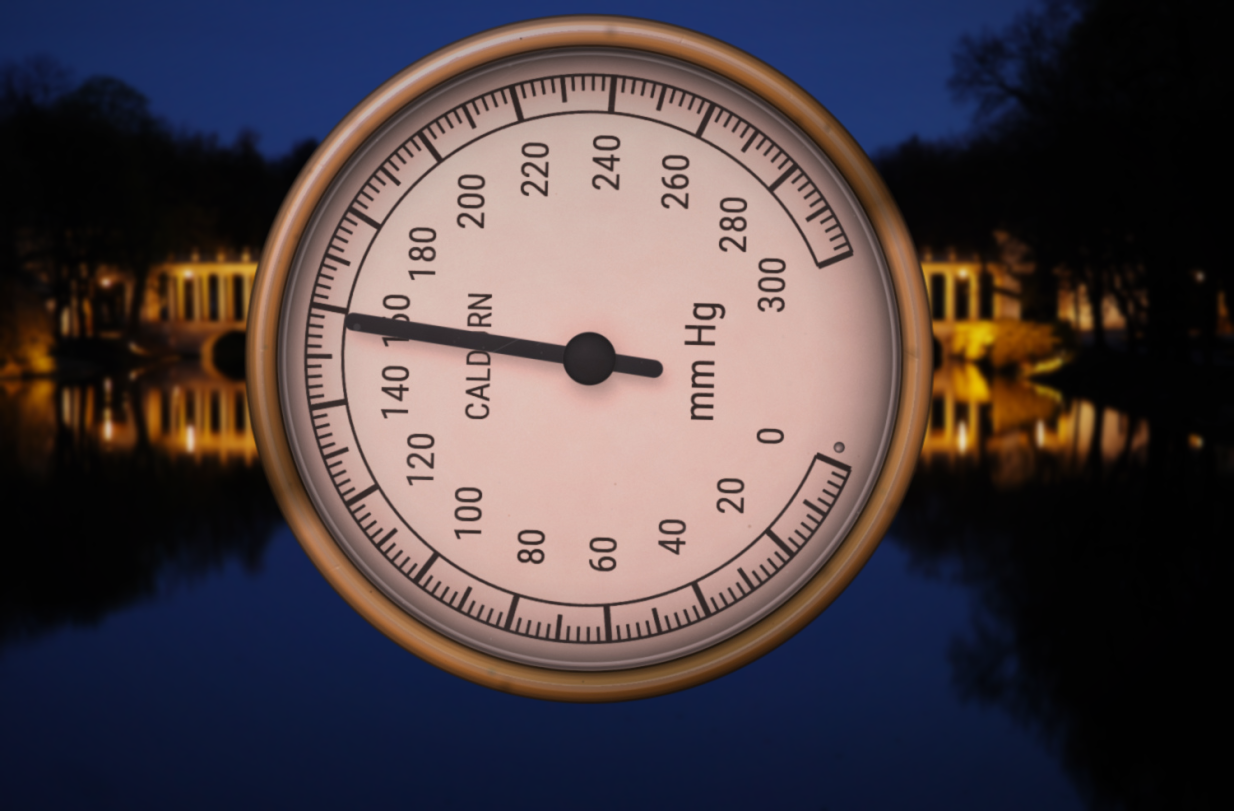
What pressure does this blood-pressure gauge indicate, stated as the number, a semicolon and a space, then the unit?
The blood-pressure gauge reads 158; mmHg
